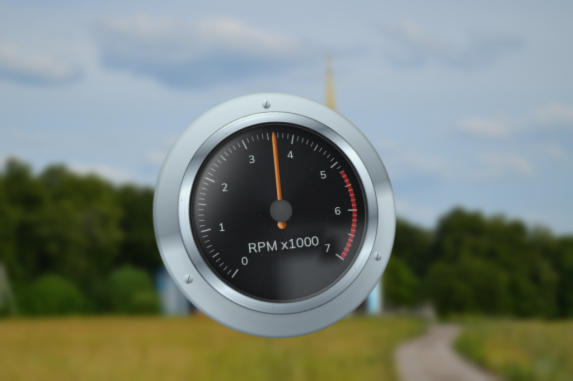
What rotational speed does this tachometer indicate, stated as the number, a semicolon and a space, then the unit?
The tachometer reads 3600; rpm
